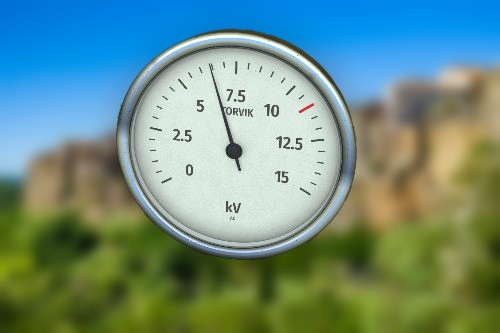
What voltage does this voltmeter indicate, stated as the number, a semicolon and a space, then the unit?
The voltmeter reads 6.5; kV
